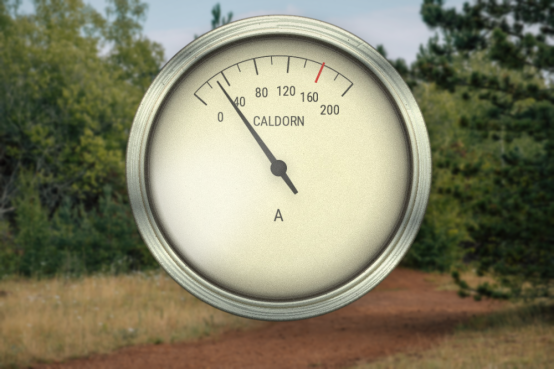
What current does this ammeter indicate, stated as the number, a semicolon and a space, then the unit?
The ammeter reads 30; A
